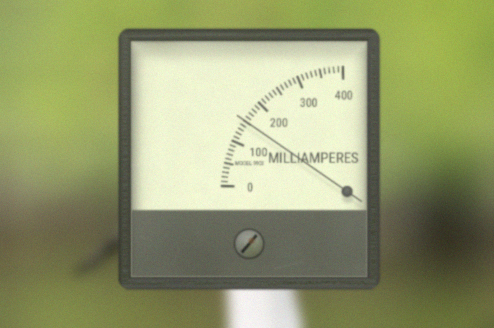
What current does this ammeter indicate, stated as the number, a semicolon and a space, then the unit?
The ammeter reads 150; mA
